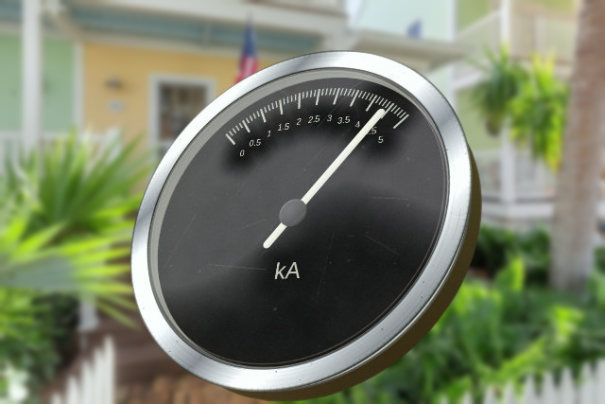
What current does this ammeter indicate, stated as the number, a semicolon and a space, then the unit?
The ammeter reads 4.5; kA
